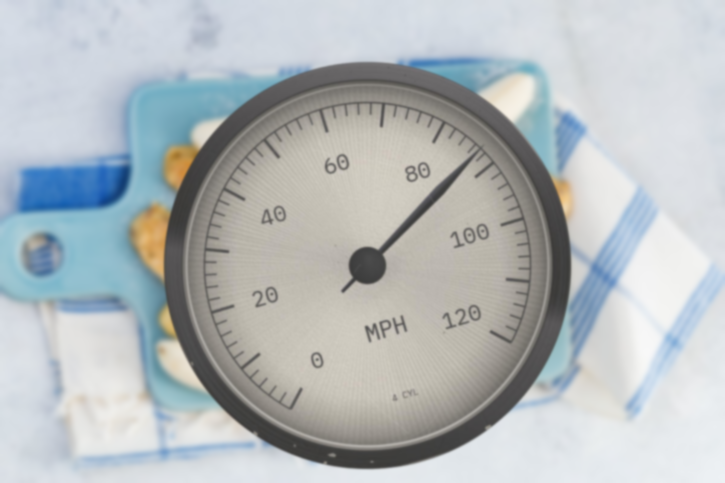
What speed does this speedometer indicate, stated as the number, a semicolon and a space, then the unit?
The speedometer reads 87; mph
